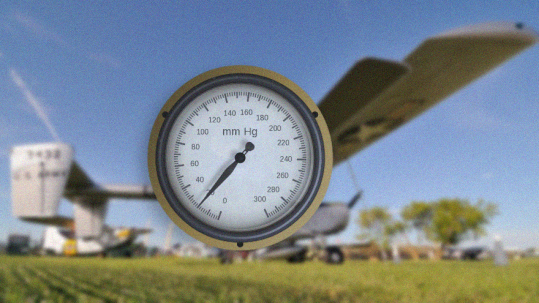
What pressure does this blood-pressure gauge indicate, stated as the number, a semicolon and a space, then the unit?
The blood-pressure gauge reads 20; mmHg
